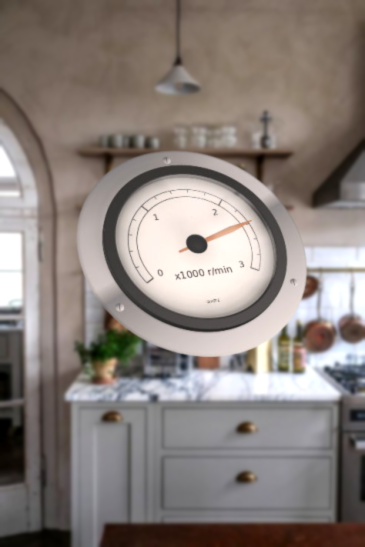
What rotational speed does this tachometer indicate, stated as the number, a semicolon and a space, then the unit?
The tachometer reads 2400; rpm
